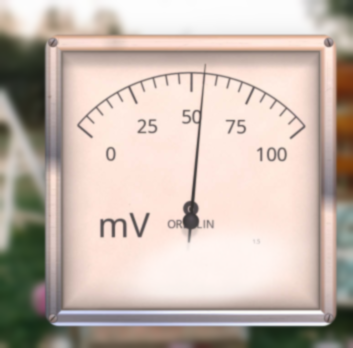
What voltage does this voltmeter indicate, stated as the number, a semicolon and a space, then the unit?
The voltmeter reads 55; mV
